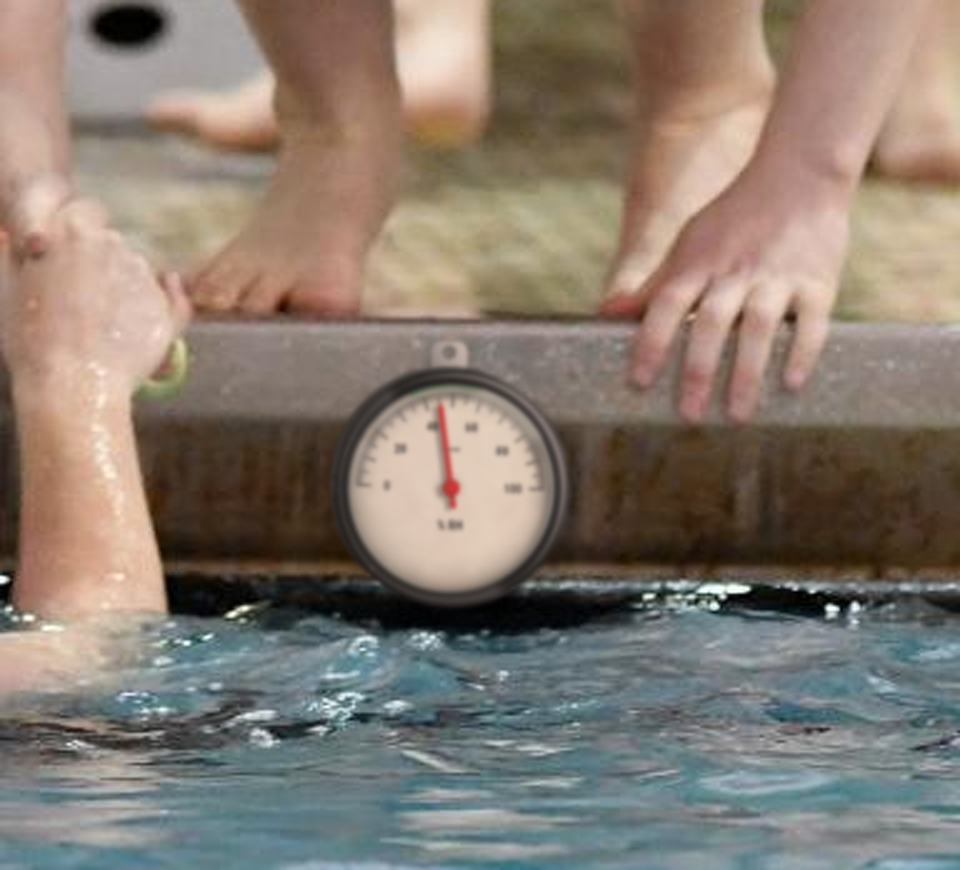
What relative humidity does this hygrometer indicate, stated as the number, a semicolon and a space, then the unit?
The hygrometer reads 45; %
